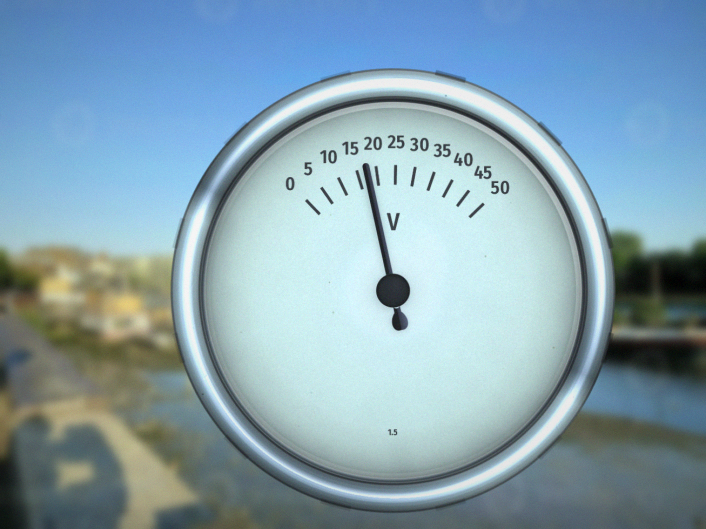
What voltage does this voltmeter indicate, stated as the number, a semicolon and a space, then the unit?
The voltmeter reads 17.5; V
